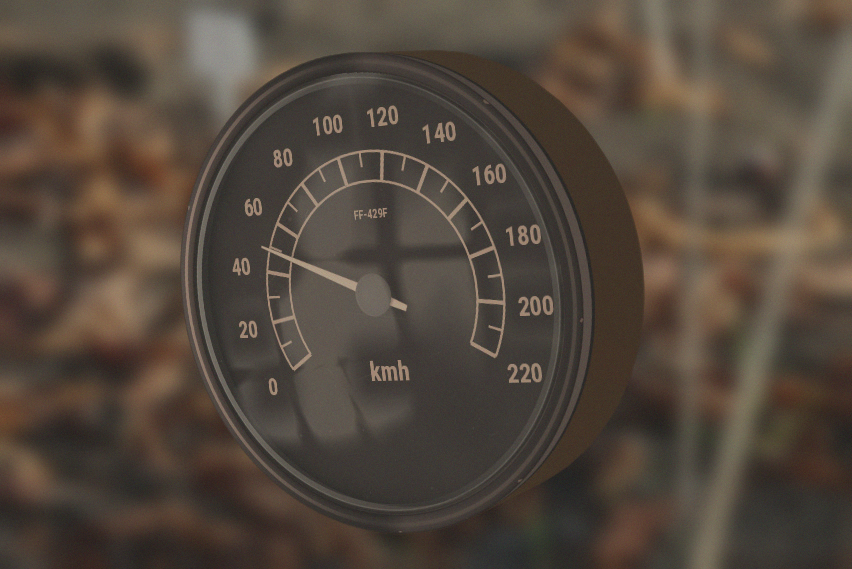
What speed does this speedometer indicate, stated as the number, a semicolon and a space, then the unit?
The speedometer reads 50; km/h
